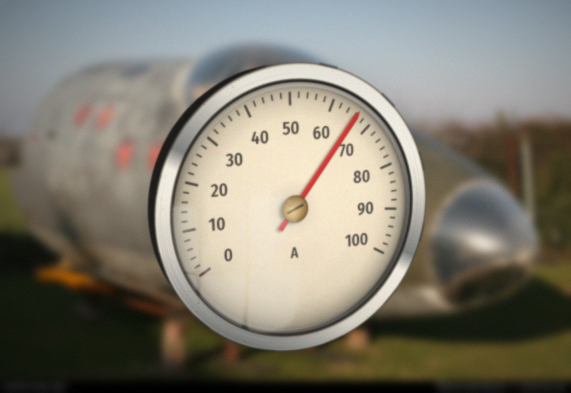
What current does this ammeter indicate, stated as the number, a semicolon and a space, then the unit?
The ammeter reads 66; A
